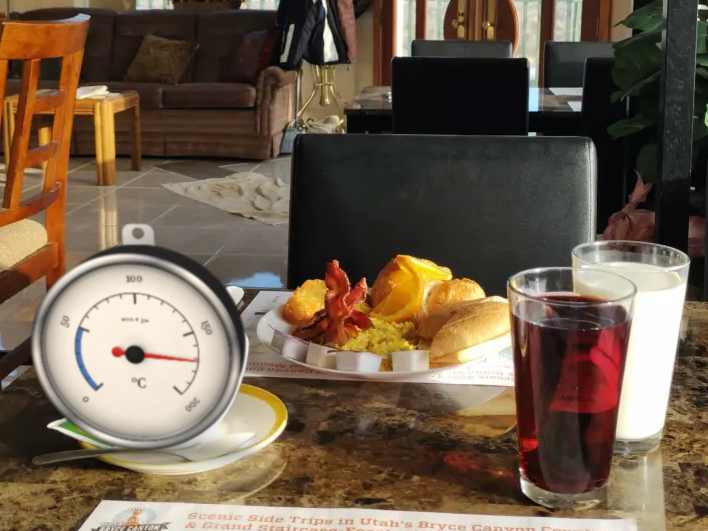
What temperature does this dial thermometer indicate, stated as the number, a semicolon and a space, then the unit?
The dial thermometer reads 170; °C
